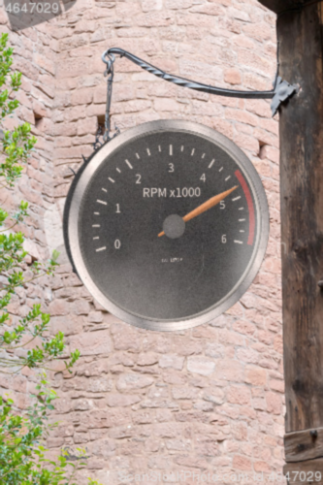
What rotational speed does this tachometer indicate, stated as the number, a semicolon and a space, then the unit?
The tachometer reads 4750; rpm
